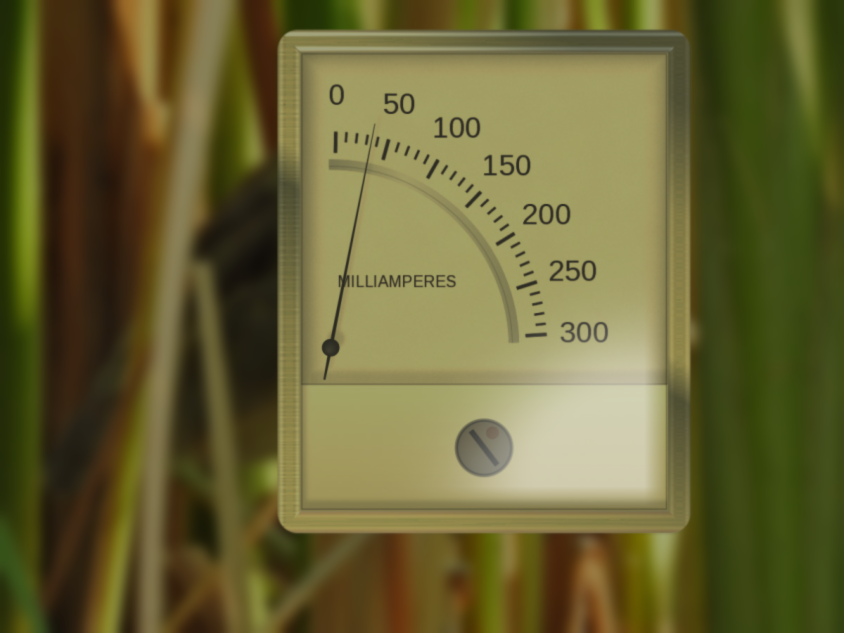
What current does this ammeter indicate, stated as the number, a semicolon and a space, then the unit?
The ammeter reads 35; mA
